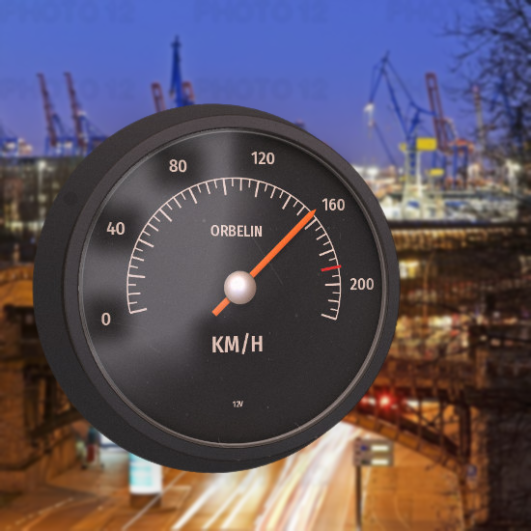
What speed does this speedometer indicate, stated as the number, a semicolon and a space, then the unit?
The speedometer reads 155; km/h
